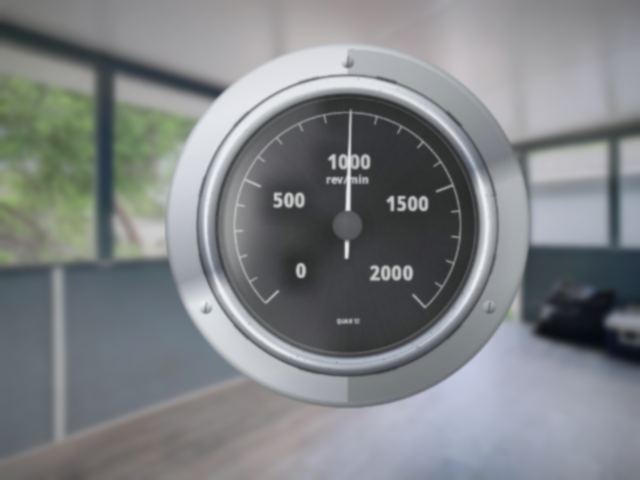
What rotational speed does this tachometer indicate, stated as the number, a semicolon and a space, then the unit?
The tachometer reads 1000; rpm
